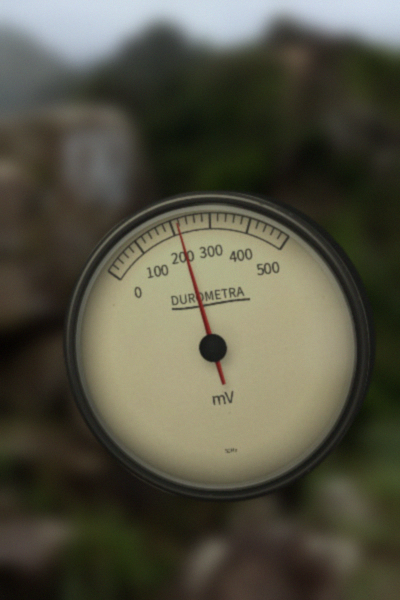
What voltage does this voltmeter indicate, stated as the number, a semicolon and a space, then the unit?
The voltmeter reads 220; mV
